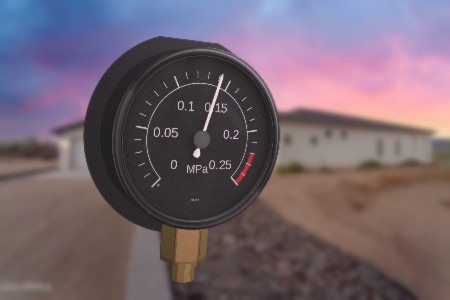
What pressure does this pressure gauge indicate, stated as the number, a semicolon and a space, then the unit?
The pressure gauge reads 0.14; MPa
